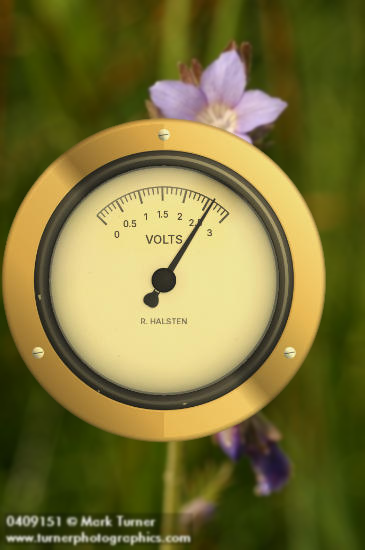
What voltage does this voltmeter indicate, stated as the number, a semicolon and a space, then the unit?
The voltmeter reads 2.6; V
